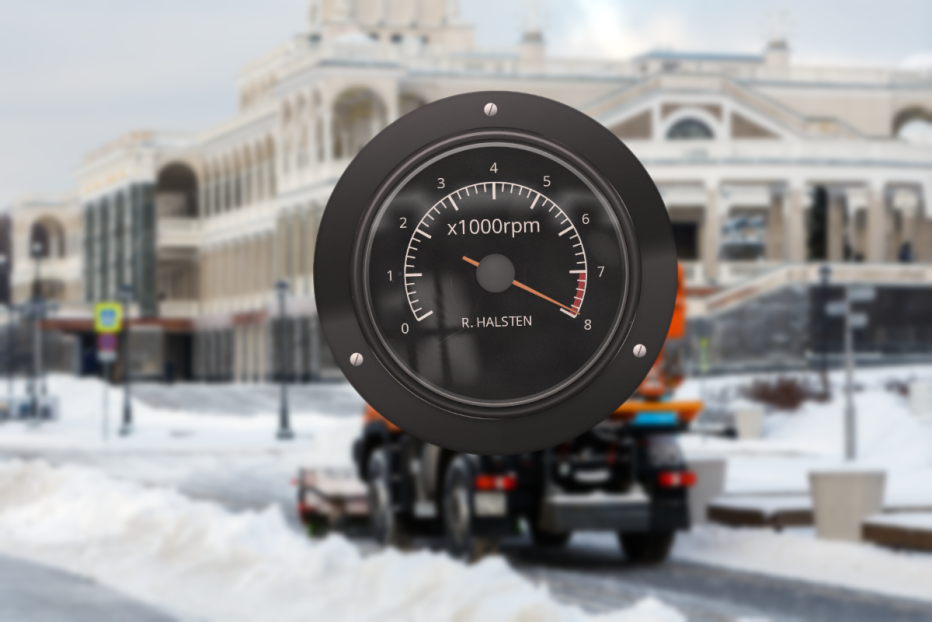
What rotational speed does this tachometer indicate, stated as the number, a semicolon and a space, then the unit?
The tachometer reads 7900; rpm
